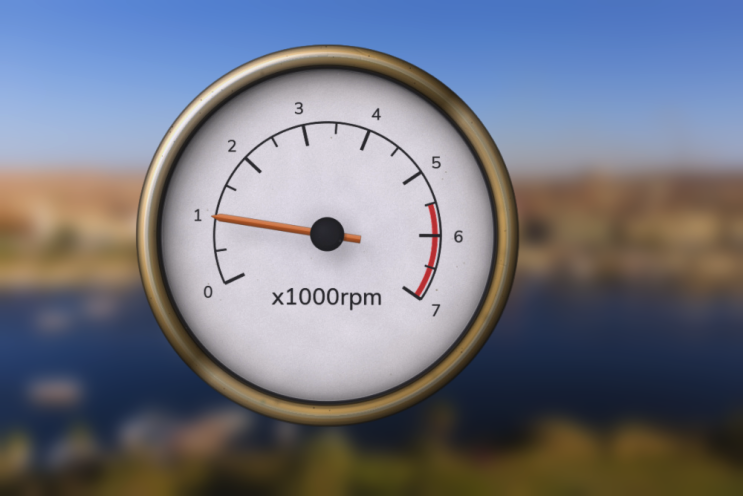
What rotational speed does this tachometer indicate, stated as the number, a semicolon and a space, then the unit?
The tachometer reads 1000; rpm
